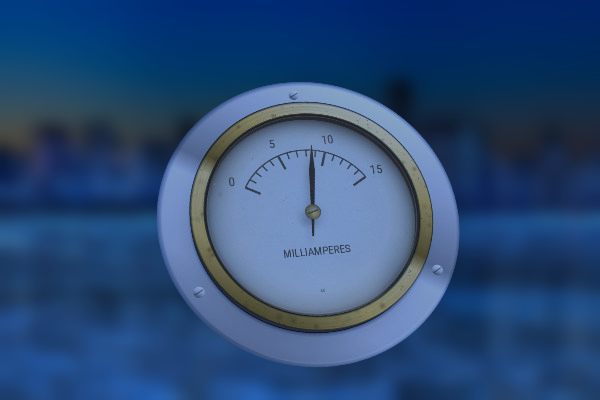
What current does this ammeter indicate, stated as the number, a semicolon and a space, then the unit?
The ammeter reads 8.5; mA
